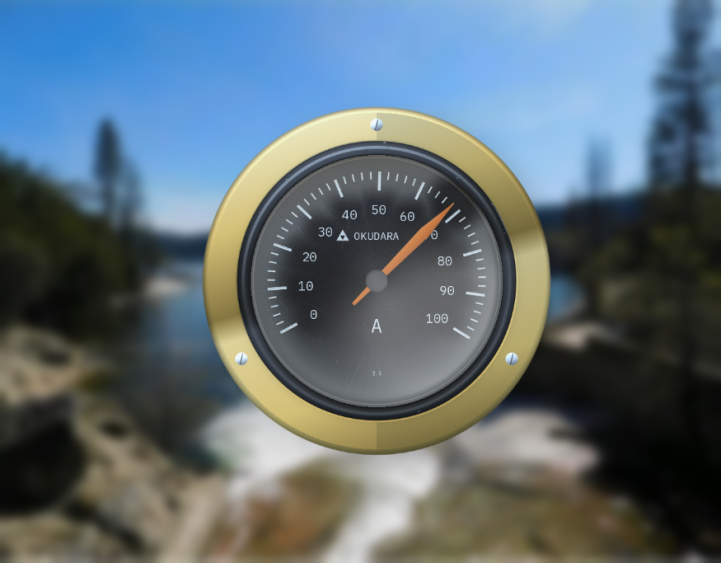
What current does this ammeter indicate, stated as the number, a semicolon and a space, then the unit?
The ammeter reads 68; A
